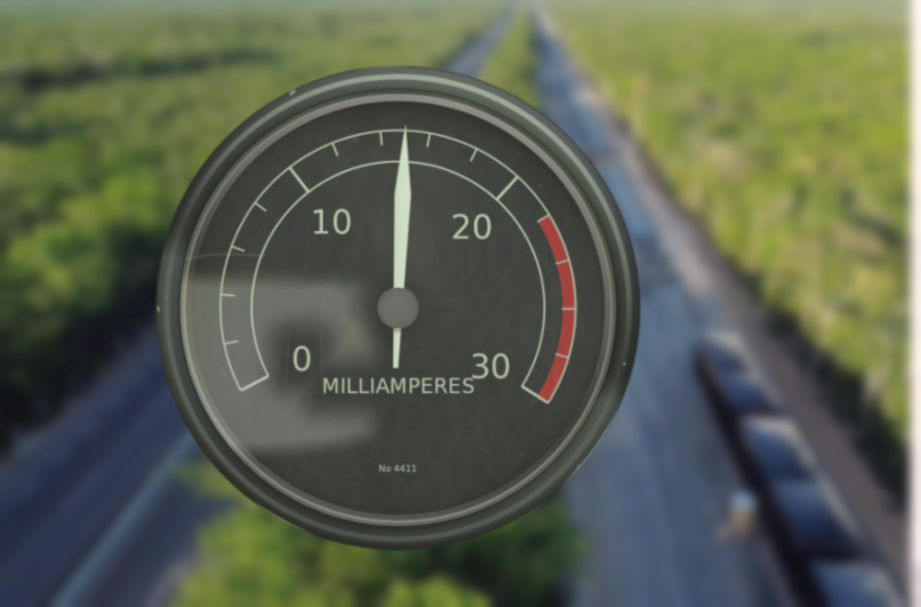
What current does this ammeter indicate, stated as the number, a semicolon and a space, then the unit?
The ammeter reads 15; mA
